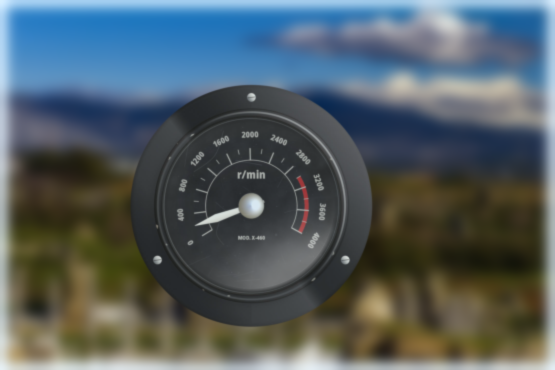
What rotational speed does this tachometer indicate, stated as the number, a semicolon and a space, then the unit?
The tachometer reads 200; rpm
